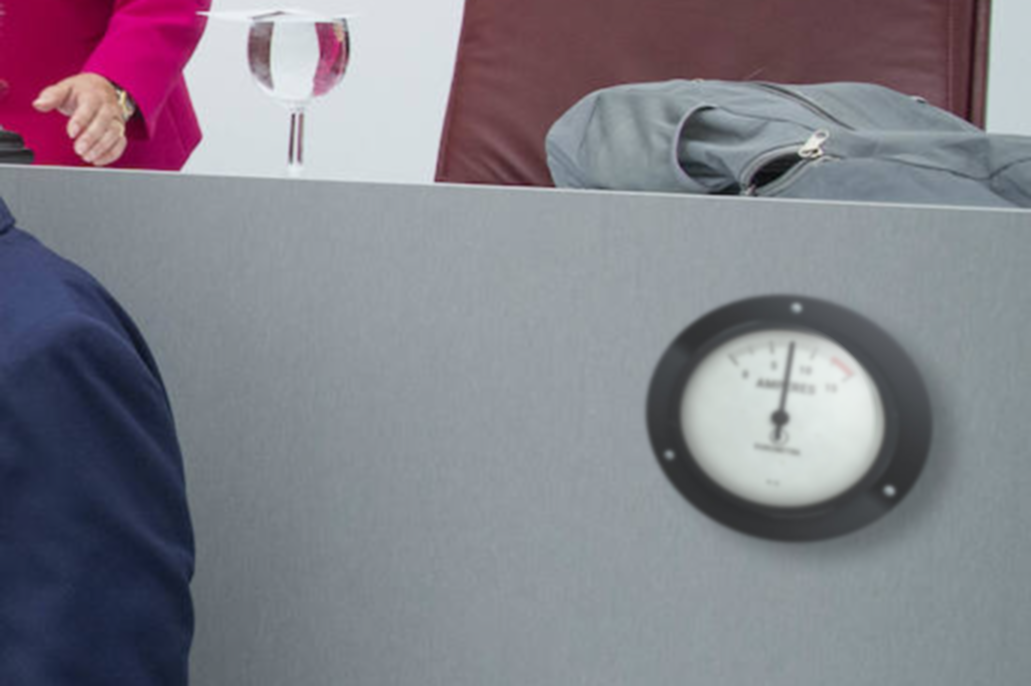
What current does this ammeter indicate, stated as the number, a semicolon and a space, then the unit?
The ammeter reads 7.5; A
